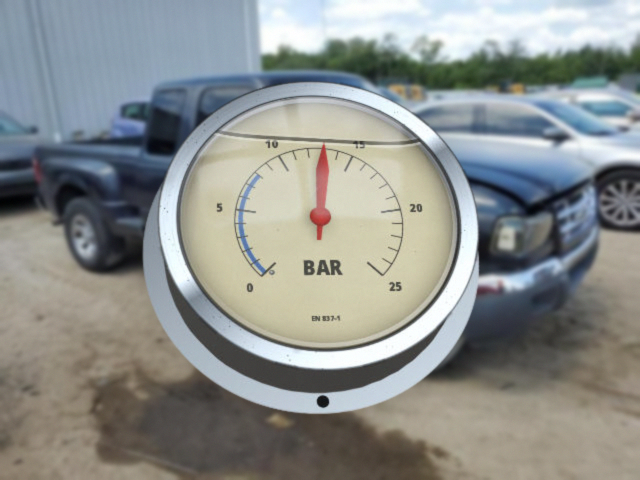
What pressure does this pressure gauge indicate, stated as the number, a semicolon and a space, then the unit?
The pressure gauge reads 13; bar
